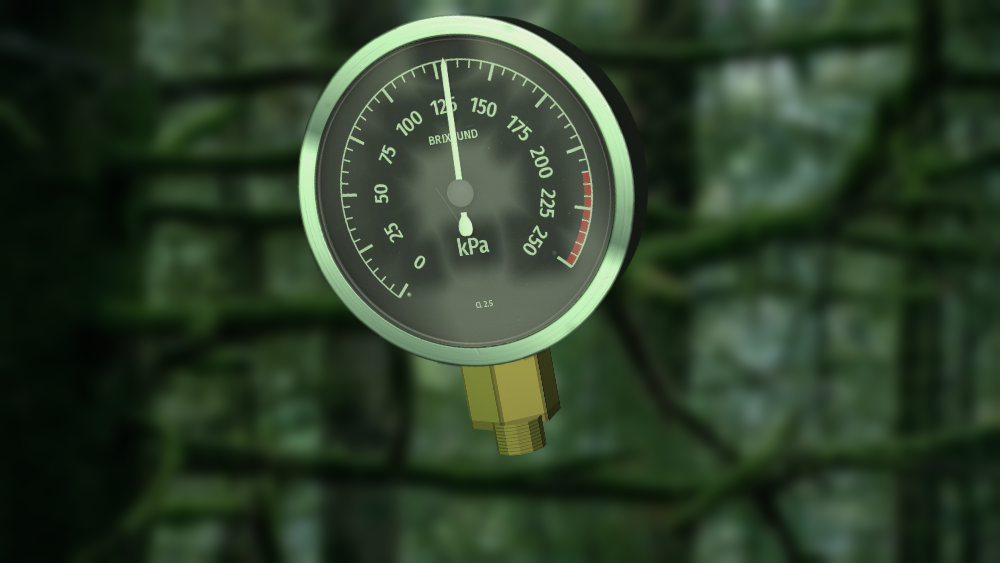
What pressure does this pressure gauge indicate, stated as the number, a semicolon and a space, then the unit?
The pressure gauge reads 130; kPa
